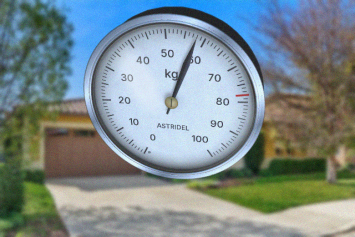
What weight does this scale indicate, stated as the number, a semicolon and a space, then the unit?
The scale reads 58; kg
